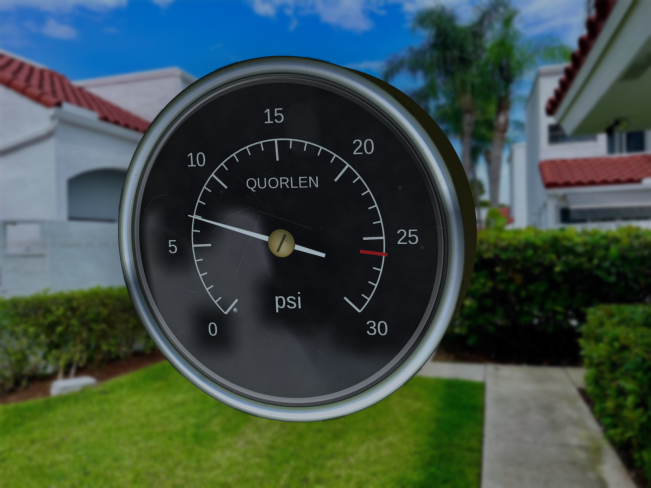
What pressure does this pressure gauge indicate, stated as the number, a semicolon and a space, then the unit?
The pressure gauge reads 7; psi
